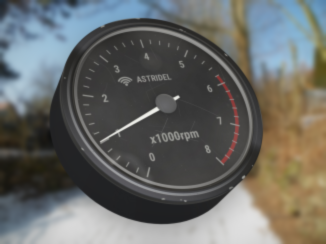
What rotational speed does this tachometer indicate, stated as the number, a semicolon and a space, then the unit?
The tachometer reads 1000; rpm
